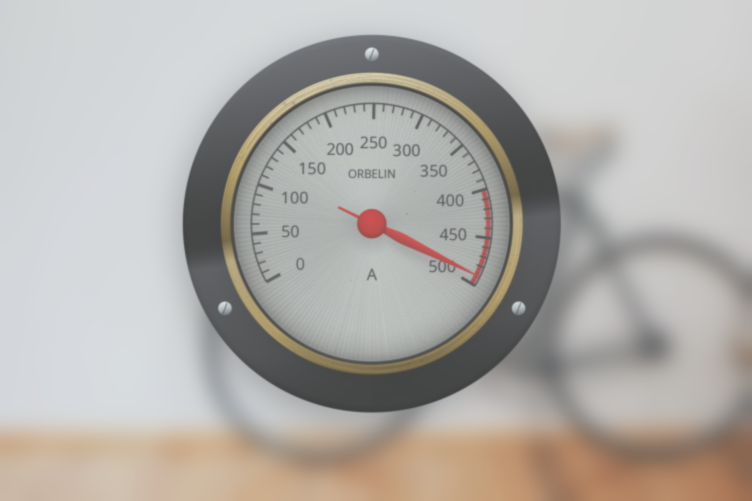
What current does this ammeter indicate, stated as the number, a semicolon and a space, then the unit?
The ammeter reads 490; A
